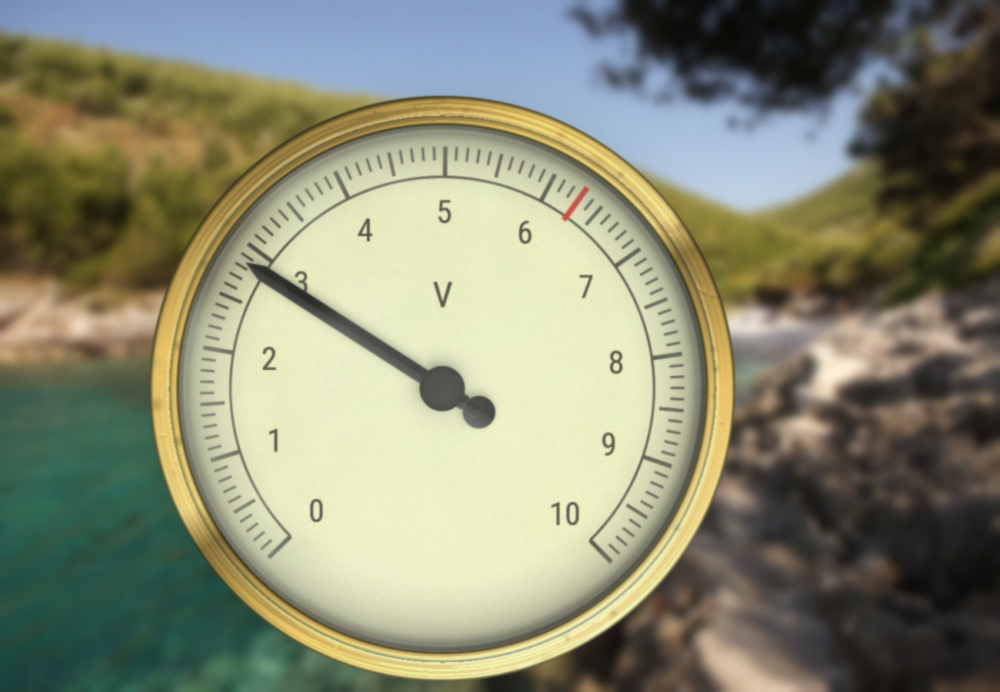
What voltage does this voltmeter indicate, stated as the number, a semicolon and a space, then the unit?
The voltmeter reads 2.85; V
